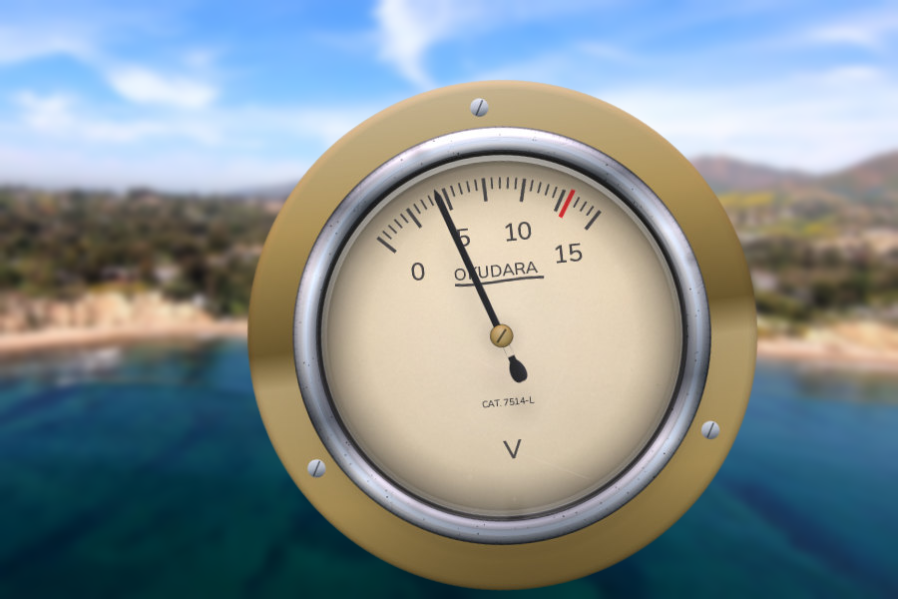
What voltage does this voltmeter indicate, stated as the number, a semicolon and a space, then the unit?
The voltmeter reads 4.5; V
